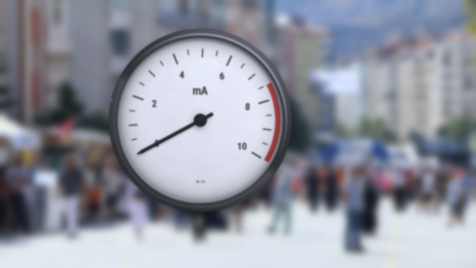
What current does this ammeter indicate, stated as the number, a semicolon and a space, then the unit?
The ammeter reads 0; mA
